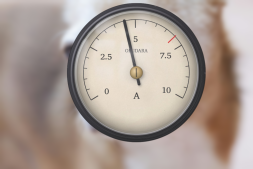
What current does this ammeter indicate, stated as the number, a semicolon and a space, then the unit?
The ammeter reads 4.5; A
